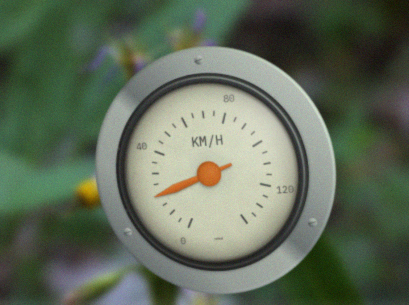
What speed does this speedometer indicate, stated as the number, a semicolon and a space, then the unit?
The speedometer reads 20; km/h
